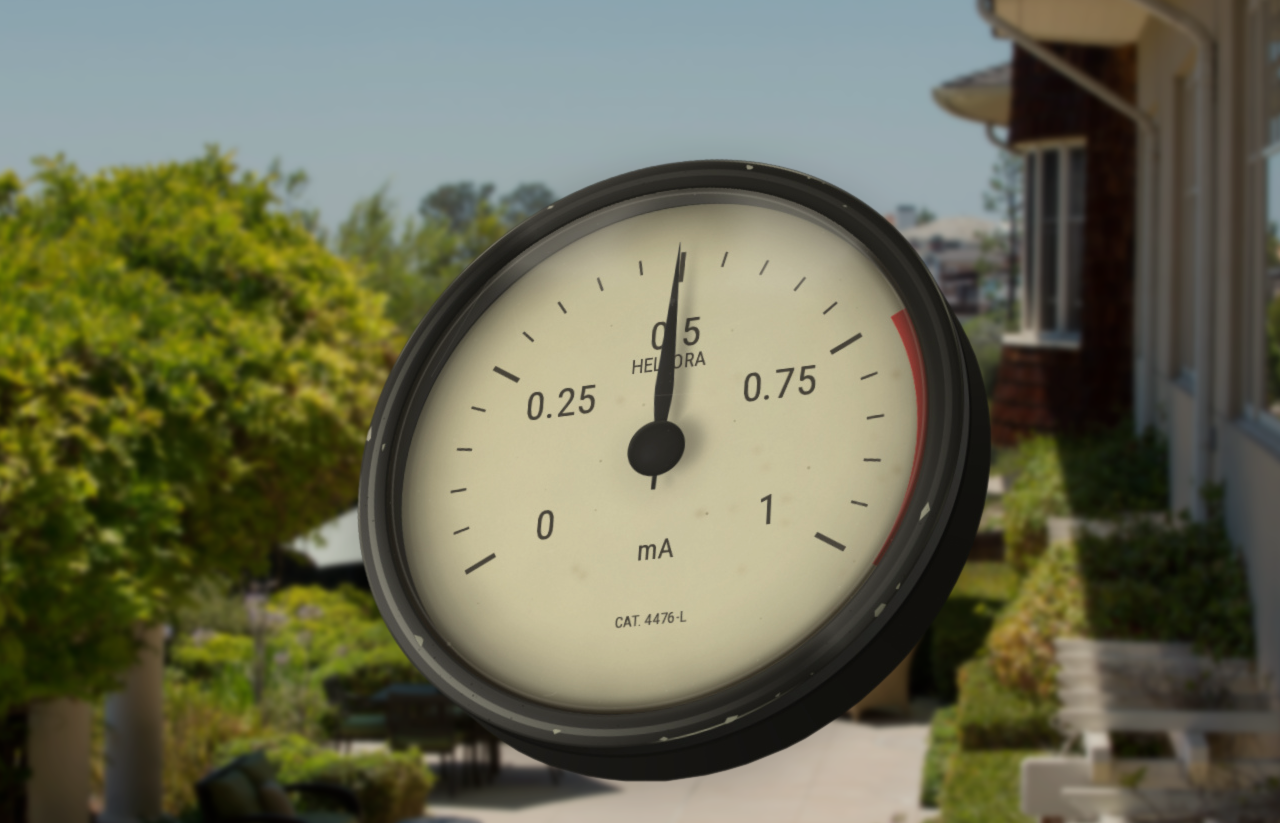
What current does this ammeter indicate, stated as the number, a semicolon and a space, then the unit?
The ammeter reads 0.5; mA
